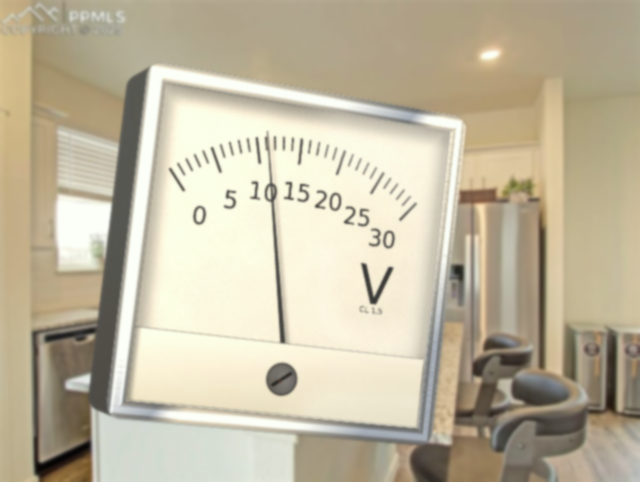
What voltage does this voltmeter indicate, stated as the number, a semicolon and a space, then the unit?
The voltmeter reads 11; V
